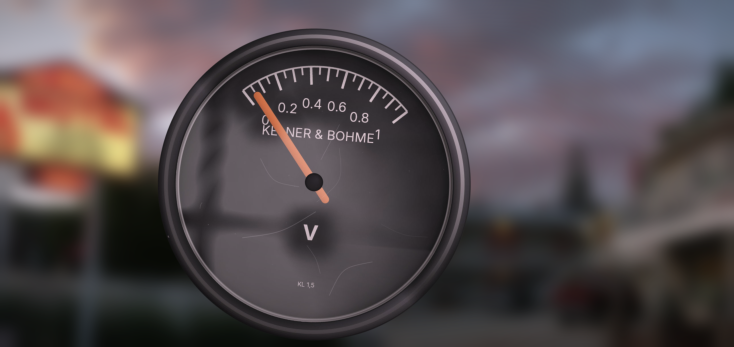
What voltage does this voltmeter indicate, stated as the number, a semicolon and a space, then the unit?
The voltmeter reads 0.05; V
